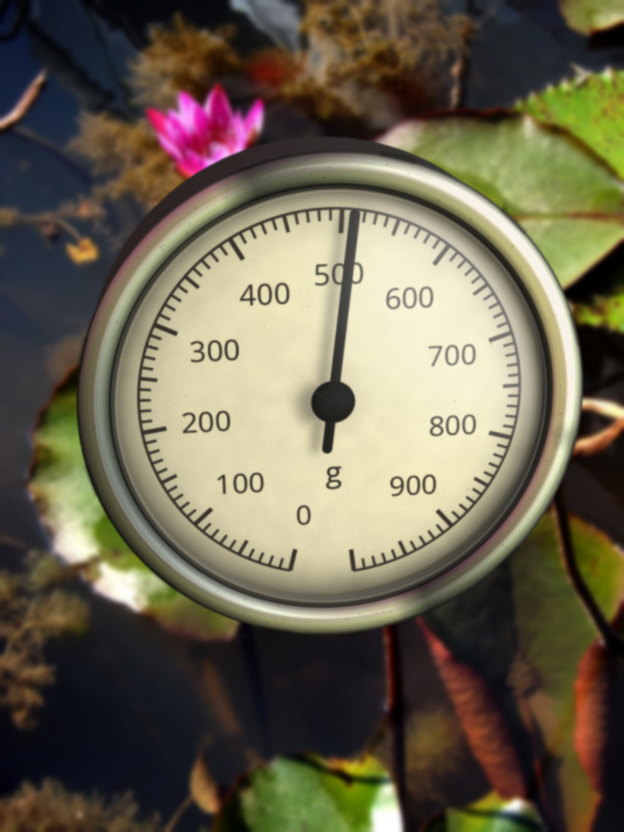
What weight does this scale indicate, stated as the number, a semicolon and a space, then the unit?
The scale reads 510; g
